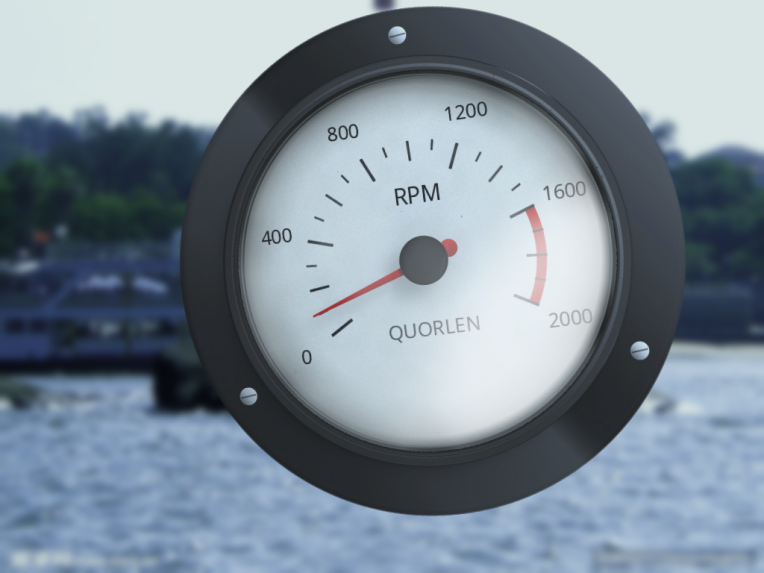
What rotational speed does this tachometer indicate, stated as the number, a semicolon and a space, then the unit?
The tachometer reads 100; rpm
